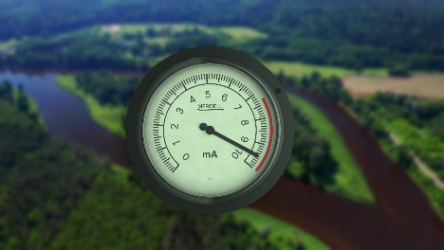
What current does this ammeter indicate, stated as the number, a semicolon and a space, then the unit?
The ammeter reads 9.5; mA
